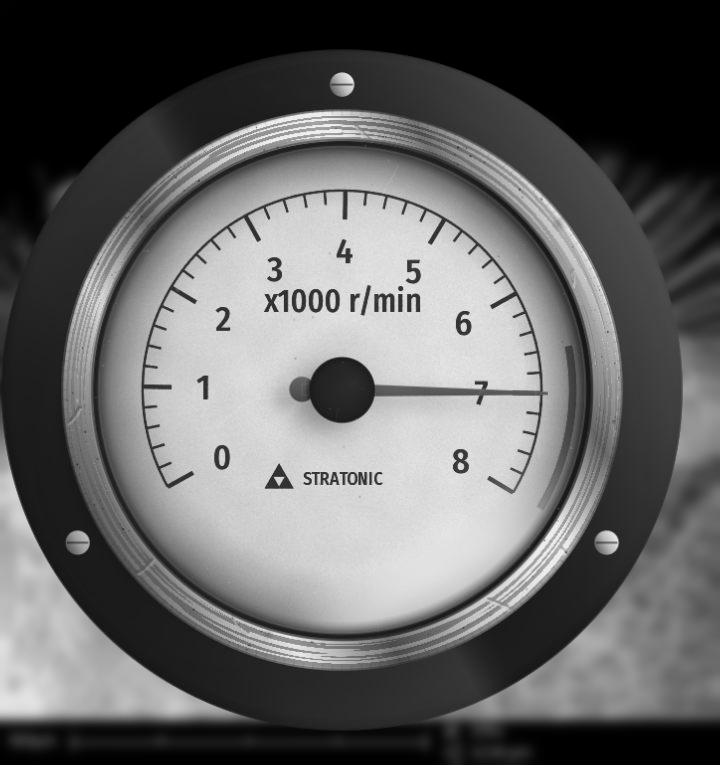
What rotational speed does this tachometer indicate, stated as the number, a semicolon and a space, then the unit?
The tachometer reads 7000; rpm
